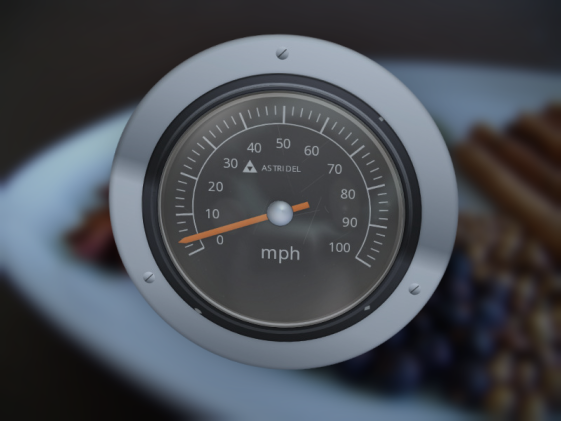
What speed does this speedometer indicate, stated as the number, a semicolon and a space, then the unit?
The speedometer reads 4; mph
